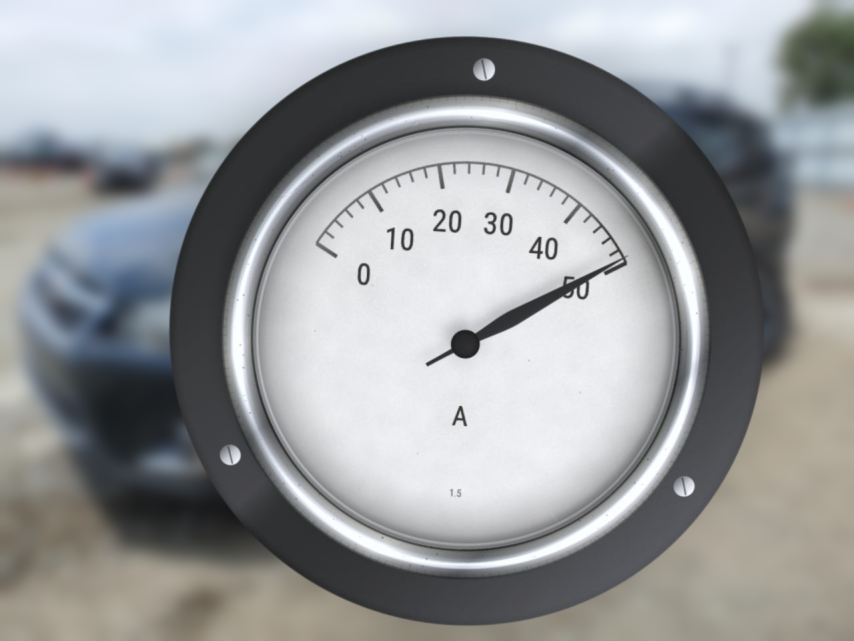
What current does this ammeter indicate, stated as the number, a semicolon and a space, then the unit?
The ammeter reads 49; A
